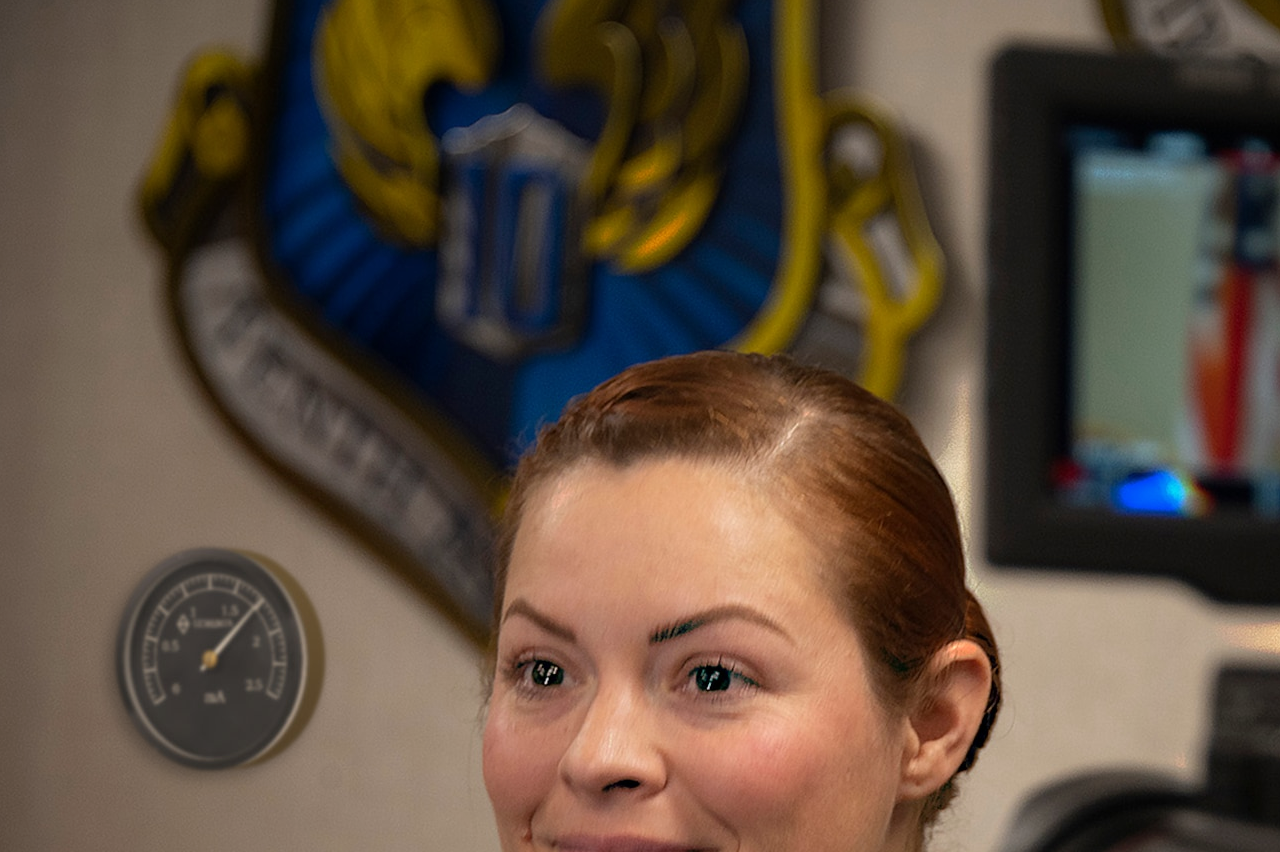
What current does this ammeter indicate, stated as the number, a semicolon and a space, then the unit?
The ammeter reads 1.75; mA
